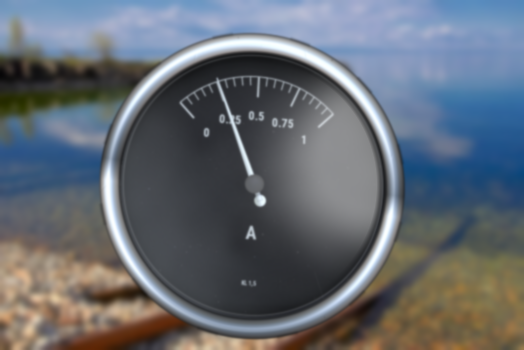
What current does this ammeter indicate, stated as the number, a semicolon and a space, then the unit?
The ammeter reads 0.25; A
